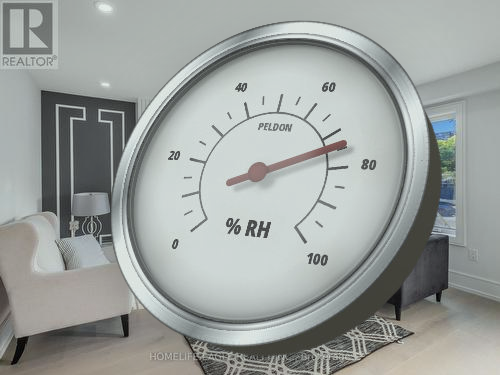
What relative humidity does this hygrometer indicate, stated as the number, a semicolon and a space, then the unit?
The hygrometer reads 75; %
